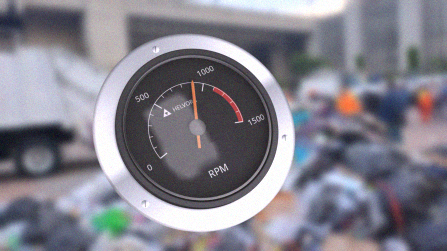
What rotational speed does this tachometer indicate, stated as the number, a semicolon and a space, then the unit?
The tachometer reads 900; rpm
